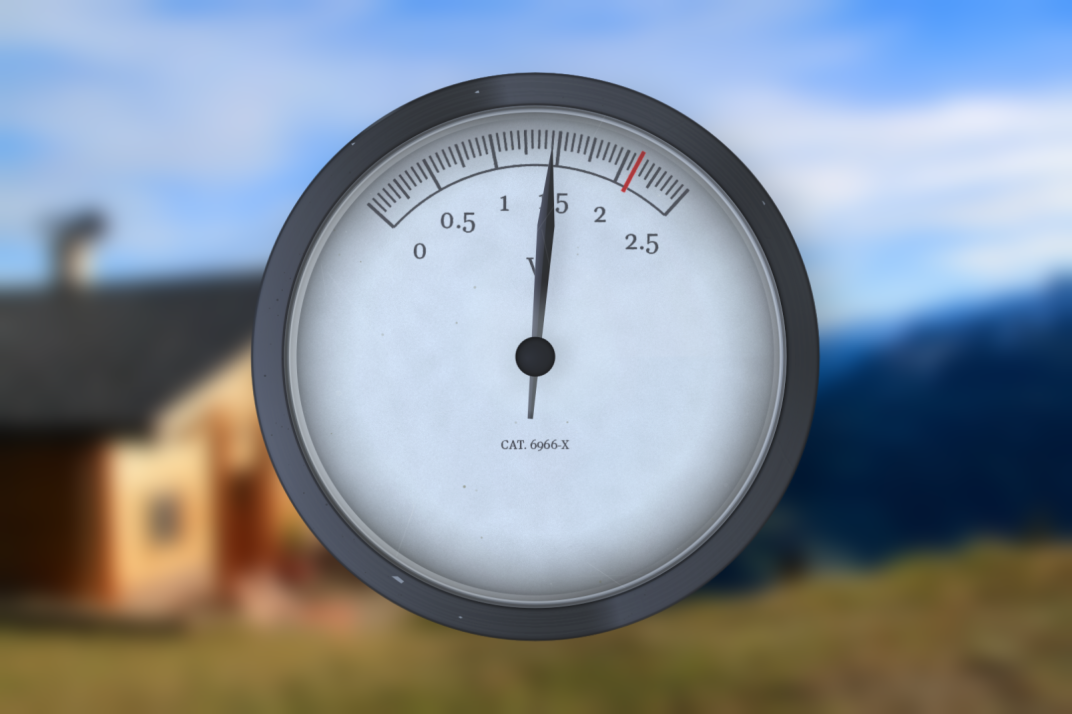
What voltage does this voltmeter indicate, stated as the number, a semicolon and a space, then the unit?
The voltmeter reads 1.45; V
